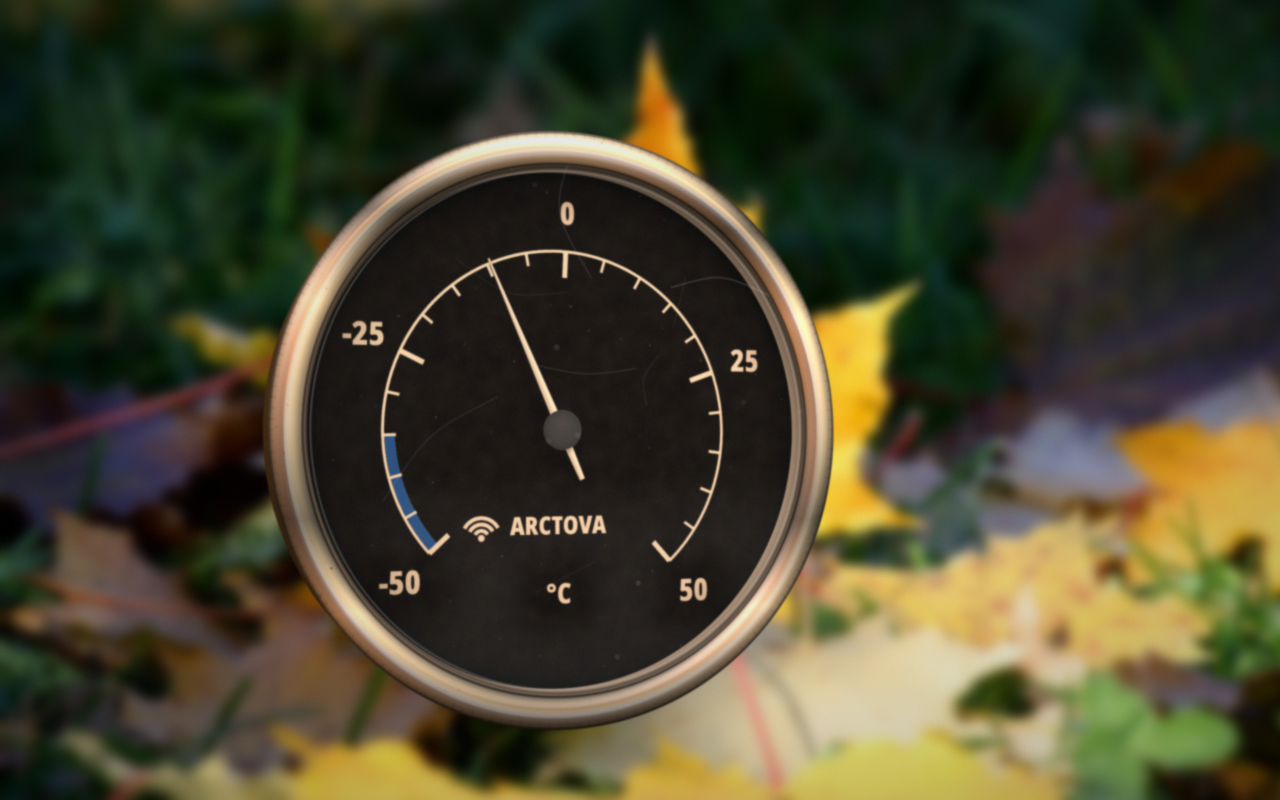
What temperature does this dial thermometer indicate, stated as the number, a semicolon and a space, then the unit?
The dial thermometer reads -10; °C
